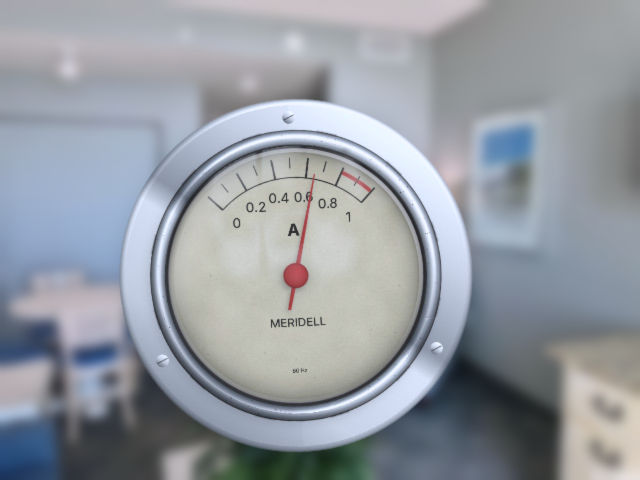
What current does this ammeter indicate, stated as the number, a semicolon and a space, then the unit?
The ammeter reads 0.65; A
